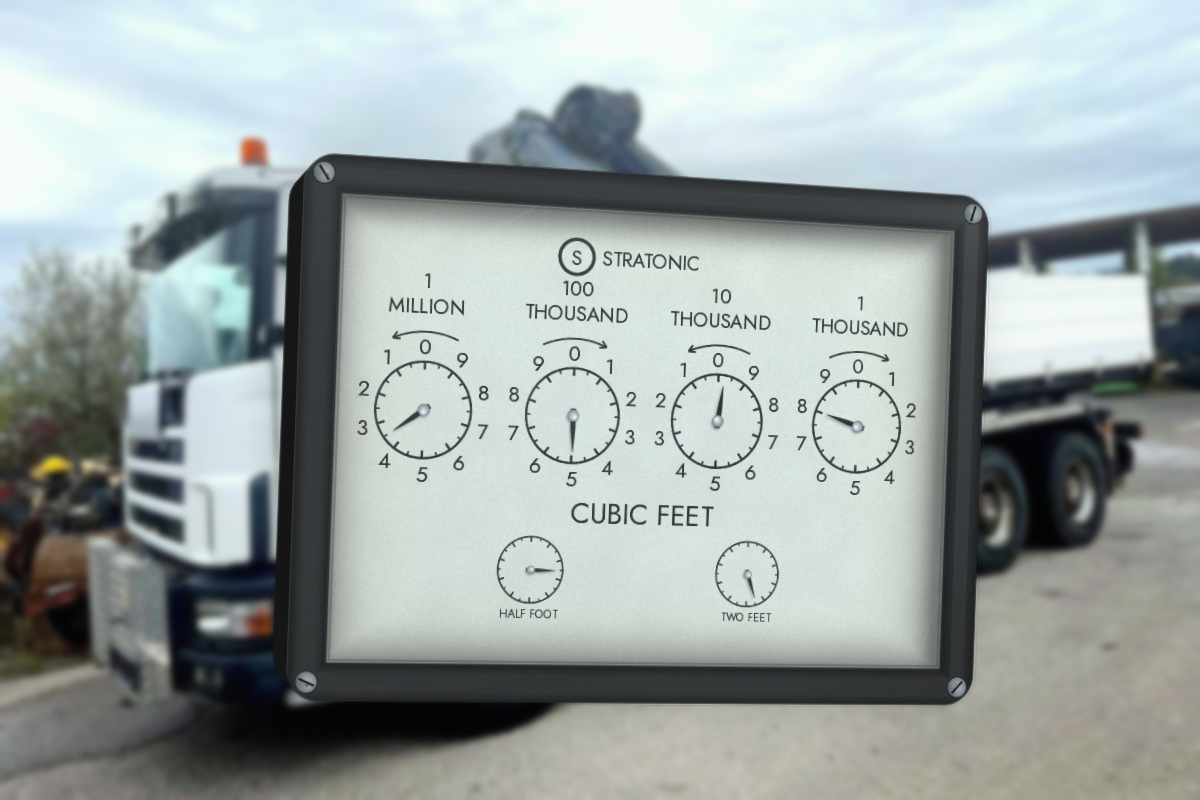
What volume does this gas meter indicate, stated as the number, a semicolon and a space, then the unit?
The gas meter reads 349800; ft³
